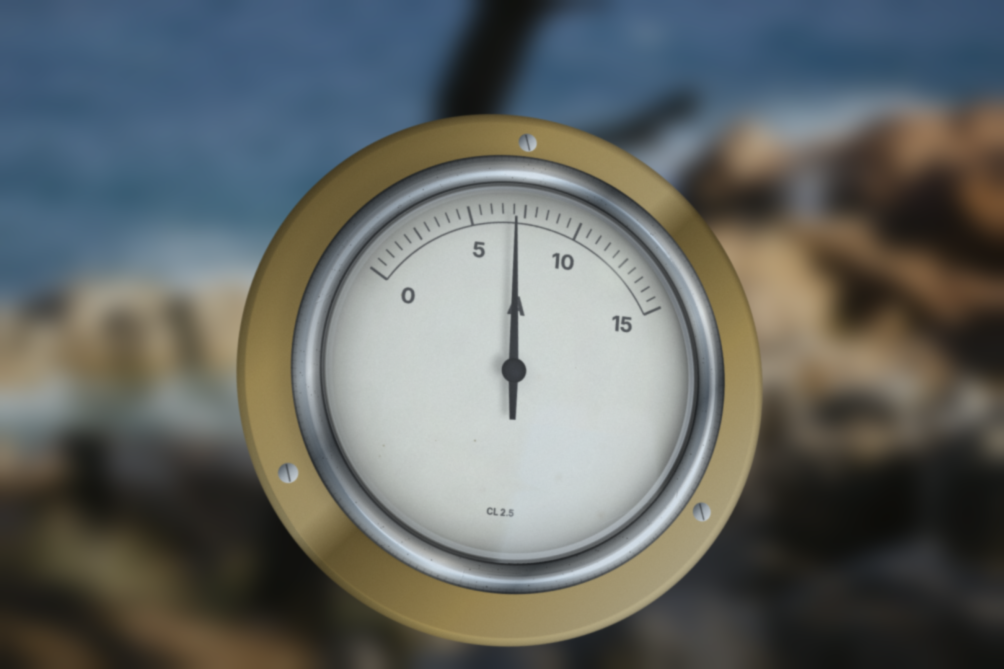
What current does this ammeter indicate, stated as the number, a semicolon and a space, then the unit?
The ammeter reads 7; A
